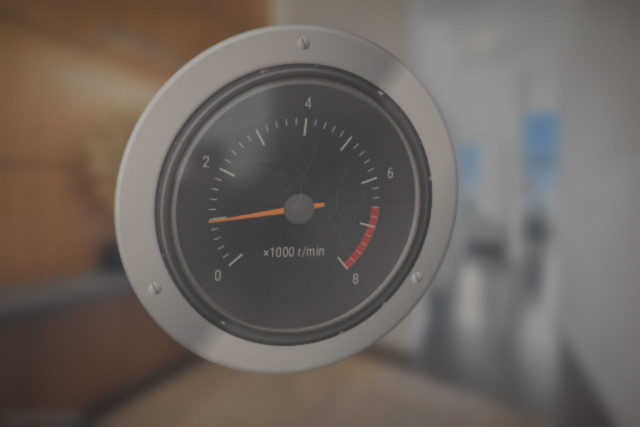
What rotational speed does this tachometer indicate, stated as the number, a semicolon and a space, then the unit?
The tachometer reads 1000; rpm
